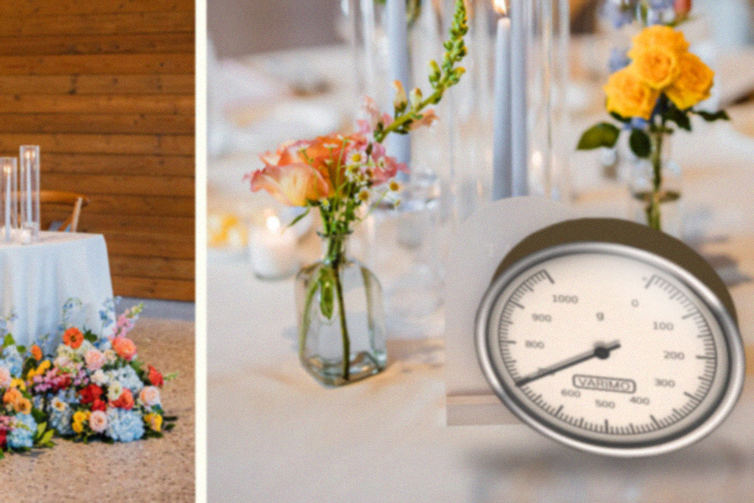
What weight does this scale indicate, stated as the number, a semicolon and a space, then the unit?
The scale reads 700; g
